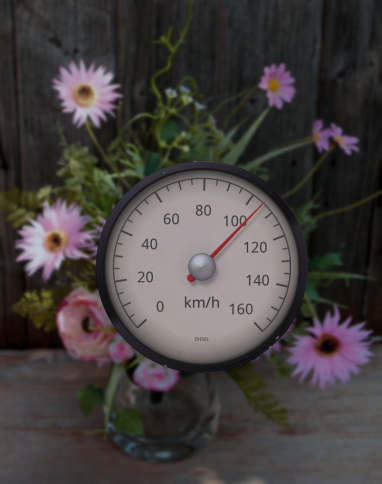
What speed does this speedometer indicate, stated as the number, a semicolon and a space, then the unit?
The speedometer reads 105; km/h
